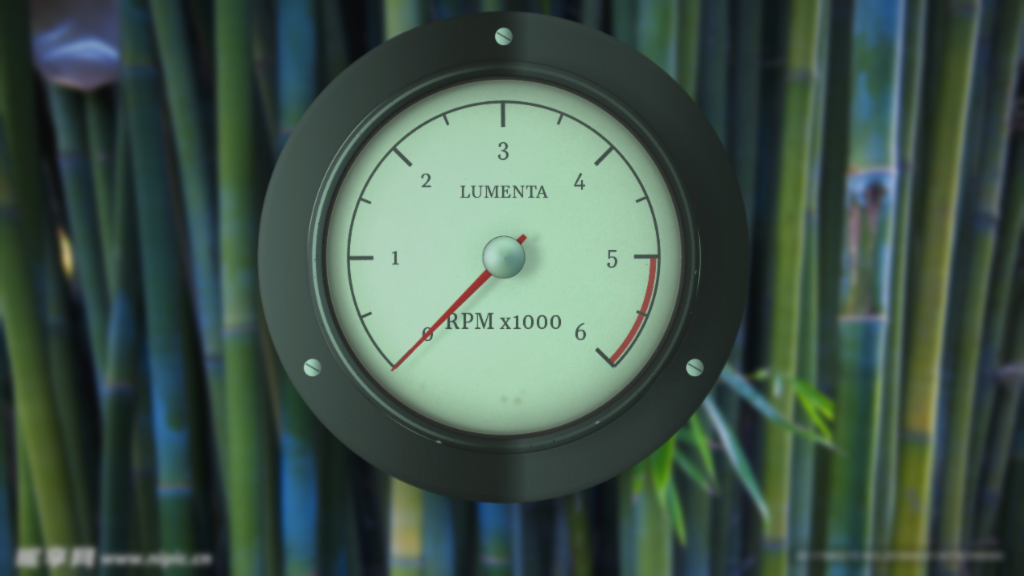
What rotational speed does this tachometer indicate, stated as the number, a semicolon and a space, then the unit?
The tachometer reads 0; rpm
